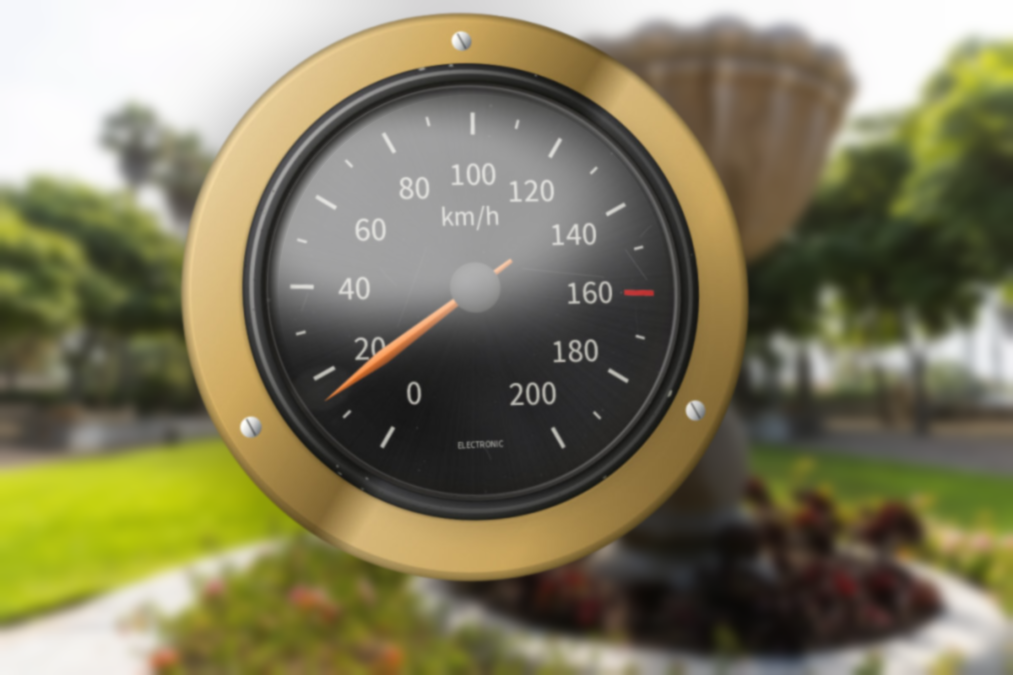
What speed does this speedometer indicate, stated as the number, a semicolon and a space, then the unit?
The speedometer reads 15; km/h
